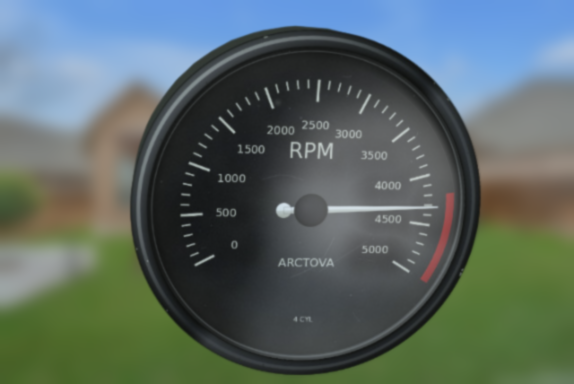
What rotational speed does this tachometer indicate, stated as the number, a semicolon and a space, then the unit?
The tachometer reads 4300; rpm
